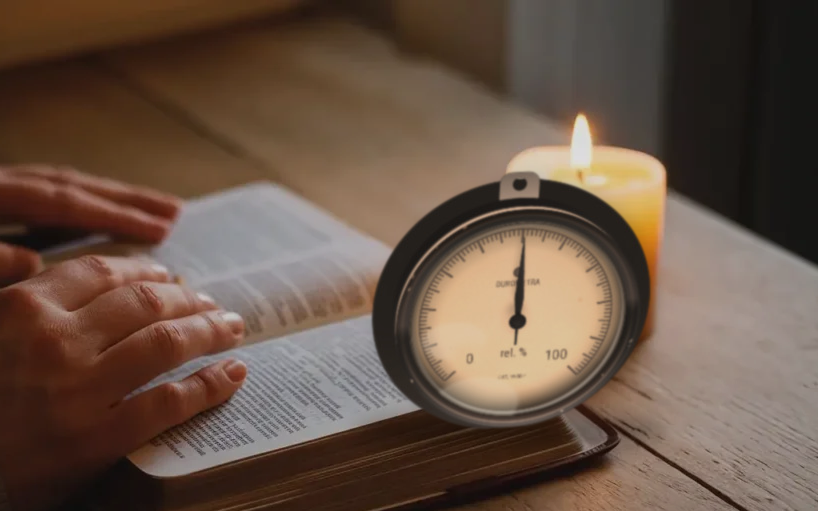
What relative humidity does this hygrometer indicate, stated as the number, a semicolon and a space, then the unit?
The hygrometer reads 50; %
